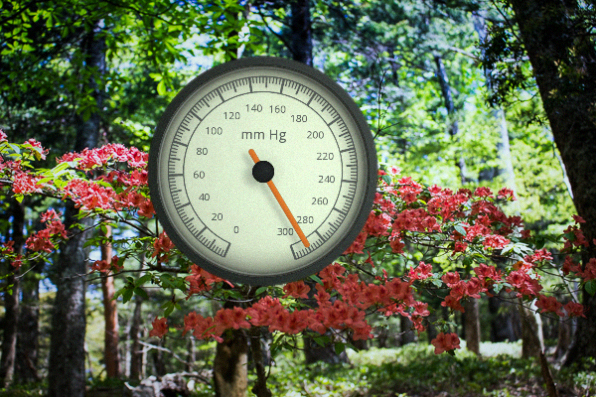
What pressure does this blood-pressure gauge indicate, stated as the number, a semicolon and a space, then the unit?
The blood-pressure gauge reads 290; mmHg
